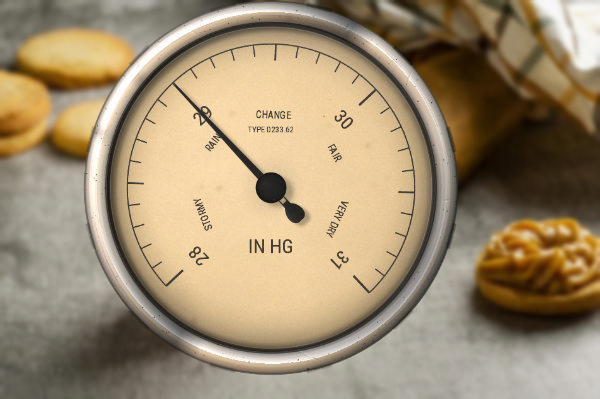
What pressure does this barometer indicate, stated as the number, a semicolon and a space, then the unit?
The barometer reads 29; inHg
